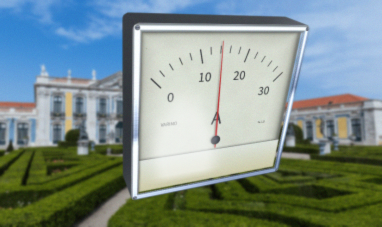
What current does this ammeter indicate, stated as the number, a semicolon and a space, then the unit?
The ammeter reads 14; A
